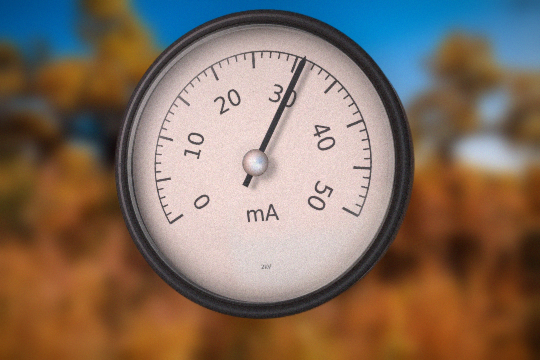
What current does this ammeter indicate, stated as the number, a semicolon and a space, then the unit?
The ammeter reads 31; mA
